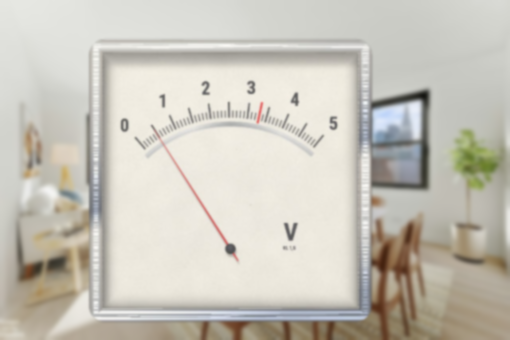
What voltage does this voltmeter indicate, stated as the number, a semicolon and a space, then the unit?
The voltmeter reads 0.5; V
